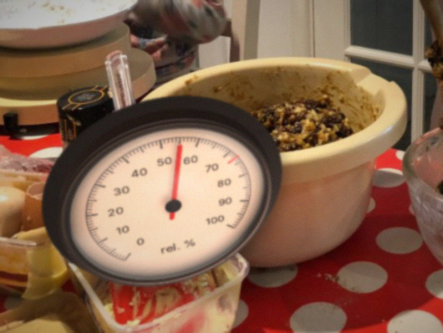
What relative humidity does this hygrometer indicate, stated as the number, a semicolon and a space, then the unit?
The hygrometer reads 55; %
